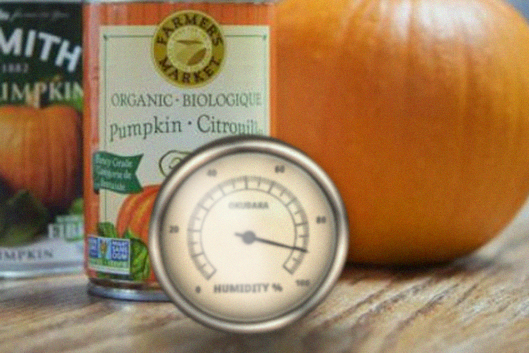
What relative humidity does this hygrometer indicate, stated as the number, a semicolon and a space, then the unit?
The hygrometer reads 90; %
